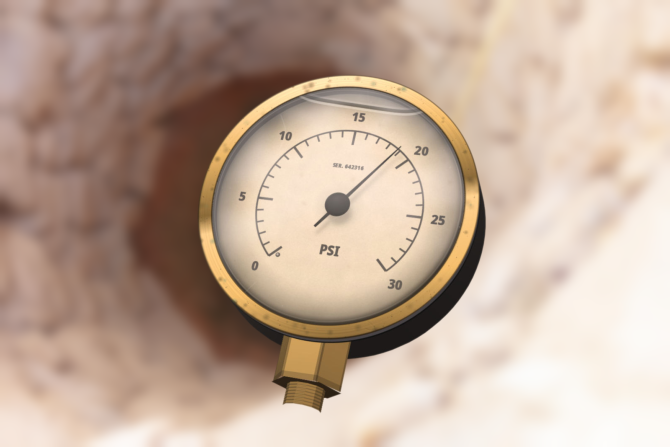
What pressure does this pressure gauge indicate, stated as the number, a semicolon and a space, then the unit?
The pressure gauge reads 19; psi
